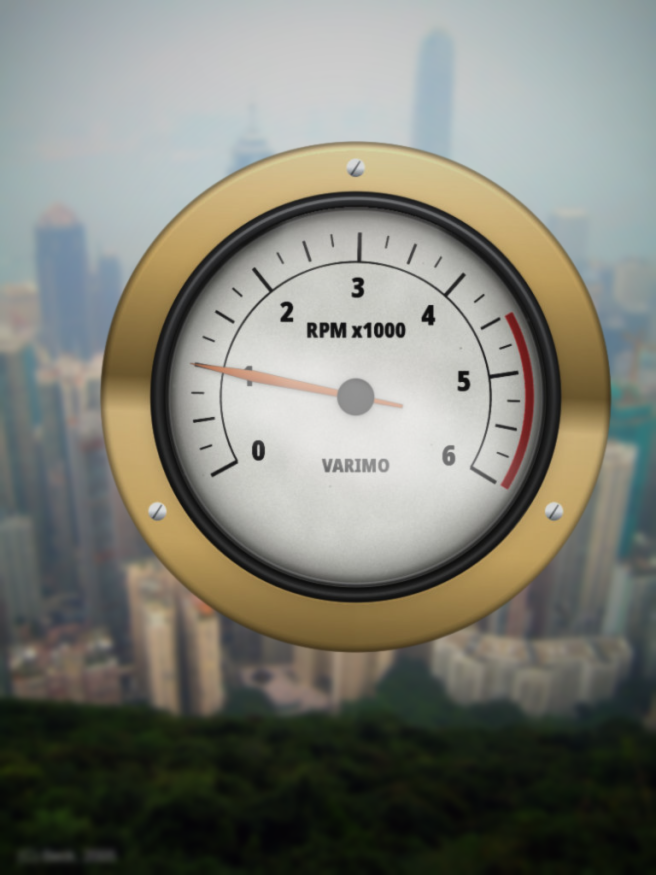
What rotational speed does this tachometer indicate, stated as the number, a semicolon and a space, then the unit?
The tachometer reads 1000; rpm
